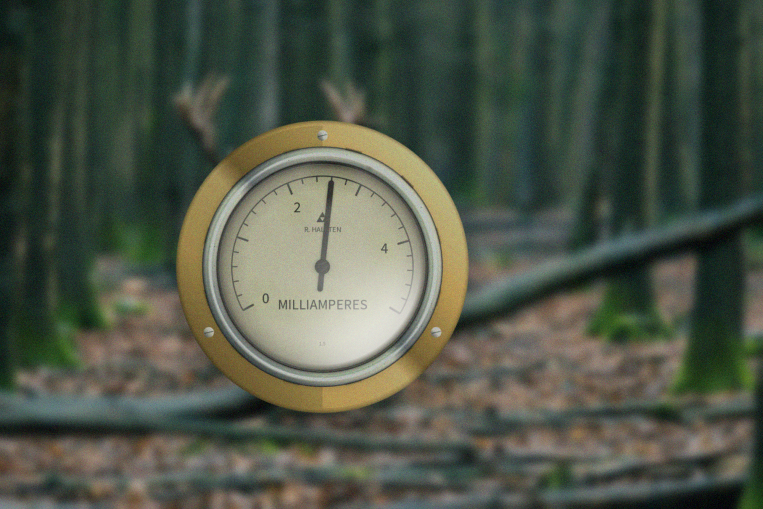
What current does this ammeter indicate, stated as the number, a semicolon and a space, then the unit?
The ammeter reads 2.6; mA
